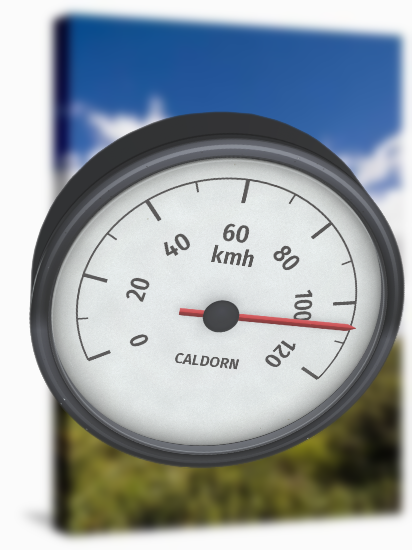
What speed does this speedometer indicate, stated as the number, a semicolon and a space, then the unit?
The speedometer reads 105; km/h
